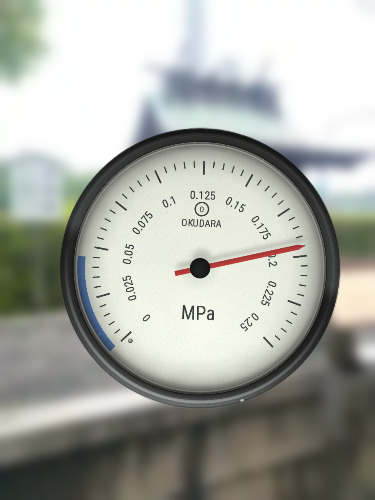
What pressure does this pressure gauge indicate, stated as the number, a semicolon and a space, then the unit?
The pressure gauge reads 0.195; MPa
